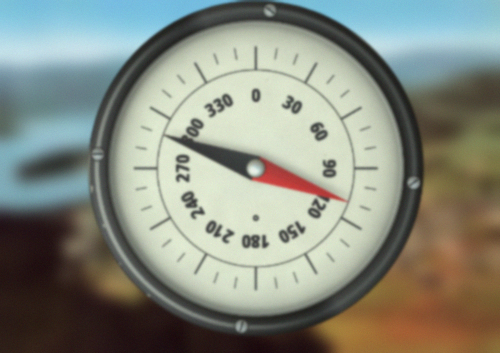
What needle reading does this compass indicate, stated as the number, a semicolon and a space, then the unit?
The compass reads 110; °
